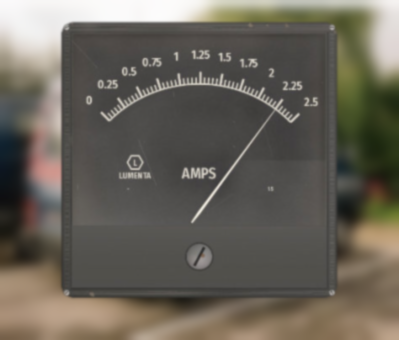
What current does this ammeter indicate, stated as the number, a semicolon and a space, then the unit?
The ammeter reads 2.25; A
